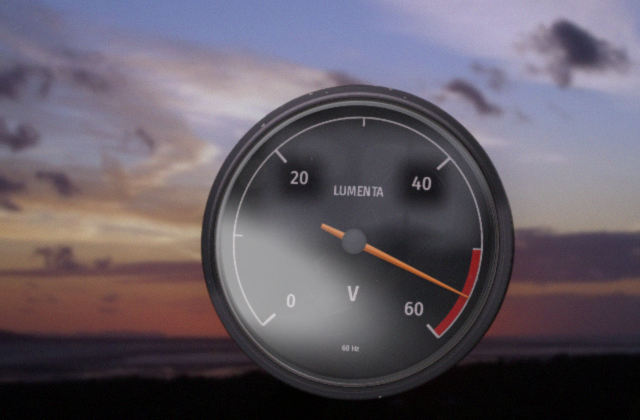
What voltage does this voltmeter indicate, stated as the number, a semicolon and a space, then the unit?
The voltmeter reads 55; V
